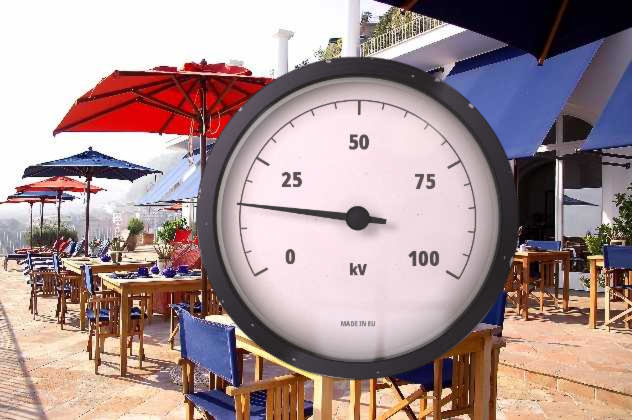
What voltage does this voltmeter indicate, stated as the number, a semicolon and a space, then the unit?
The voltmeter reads 15; kV
